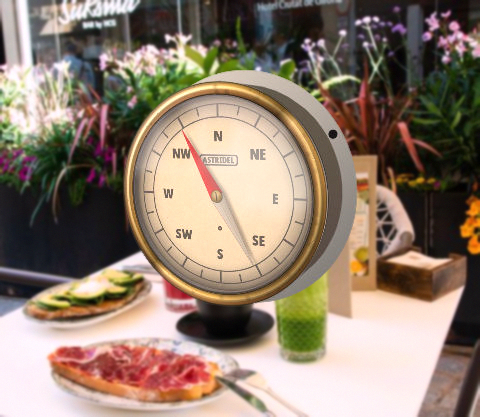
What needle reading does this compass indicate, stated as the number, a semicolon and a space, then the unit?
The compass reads 330; °
